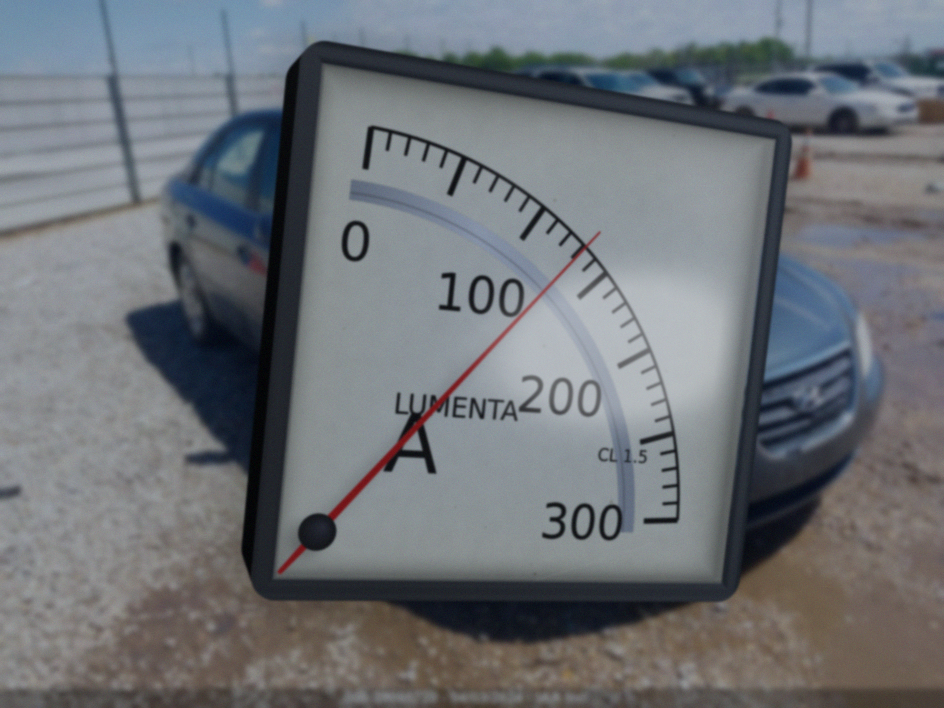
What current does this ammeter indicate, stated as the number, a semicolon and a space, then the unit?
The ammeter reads 130; A
